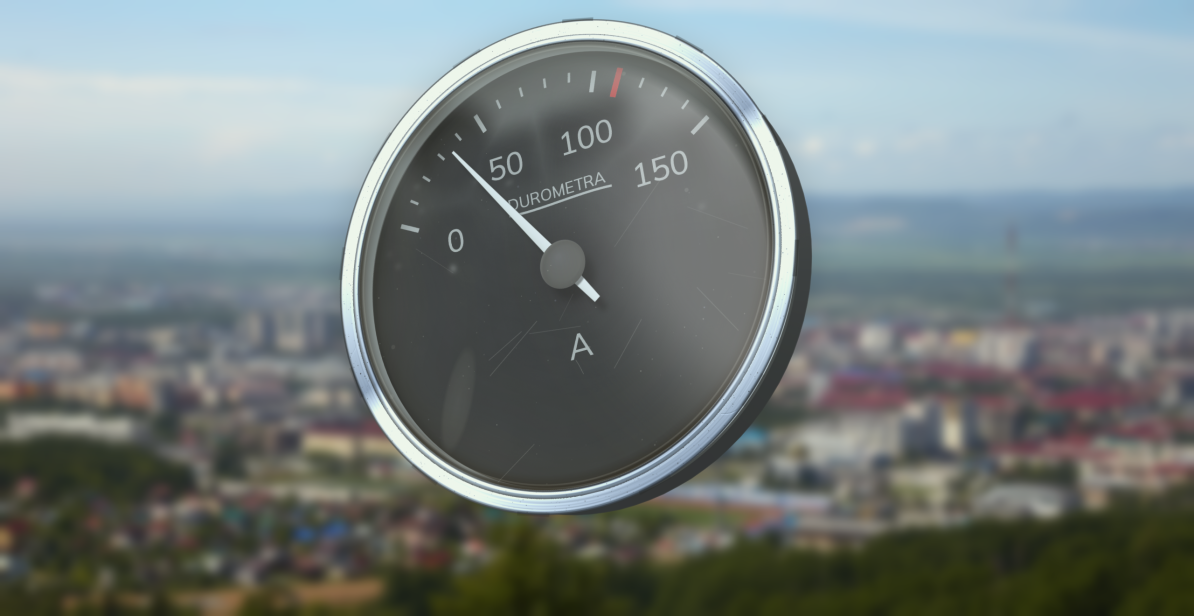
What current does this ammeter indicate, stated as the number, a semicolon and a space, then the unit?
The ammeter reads 35; A
